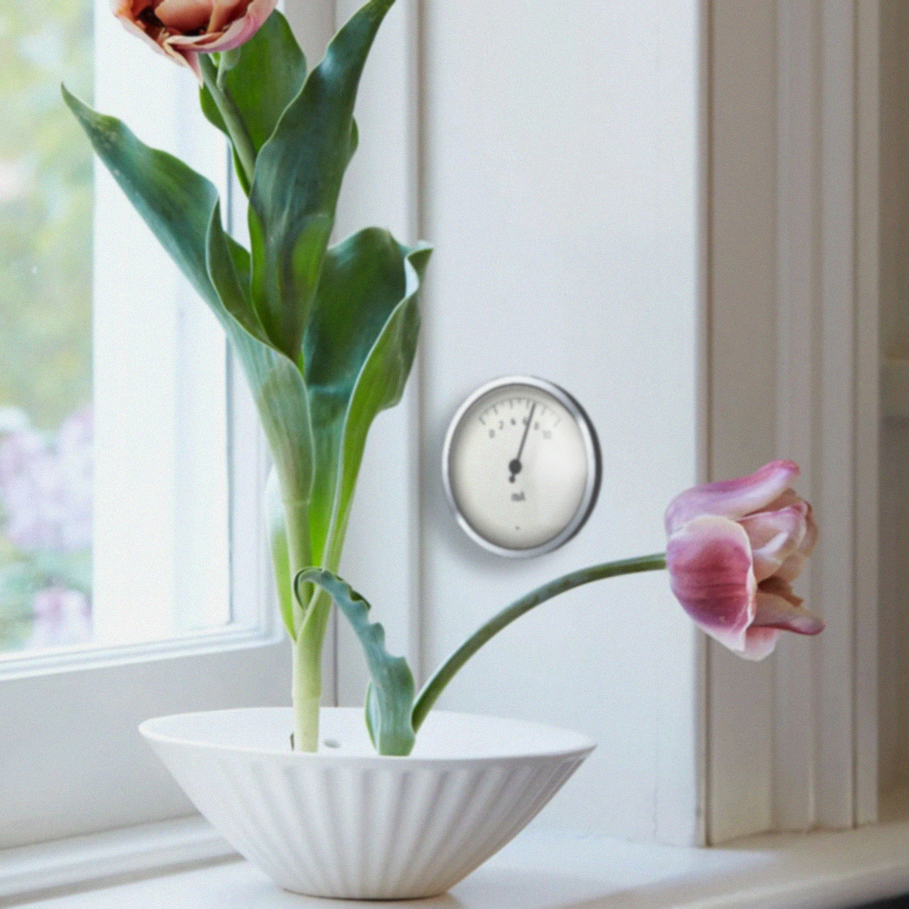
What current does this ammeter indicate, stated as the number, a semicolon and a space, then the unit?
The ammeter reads 7; mA
